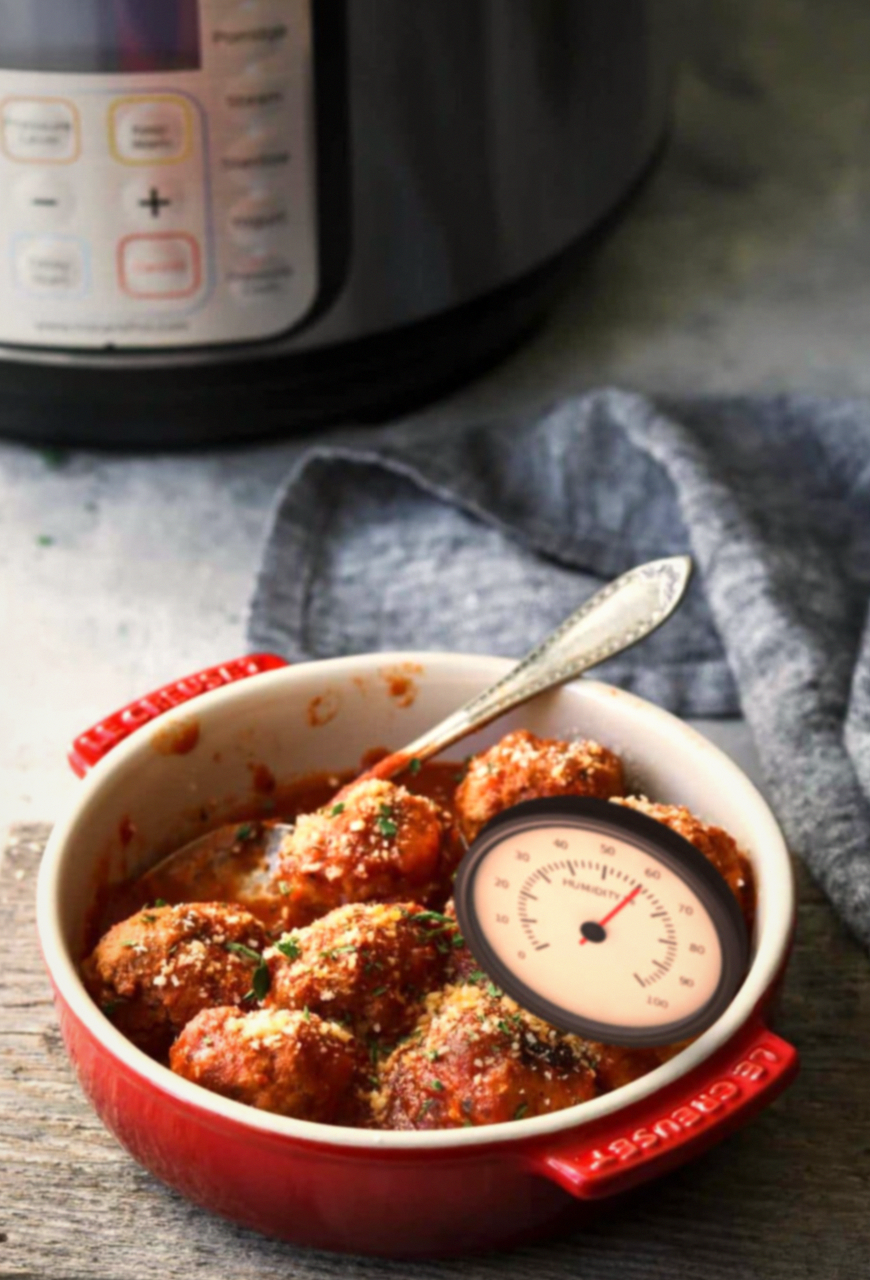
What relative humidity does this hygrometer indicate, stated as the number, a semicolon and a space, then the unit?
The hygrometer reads 60; %
